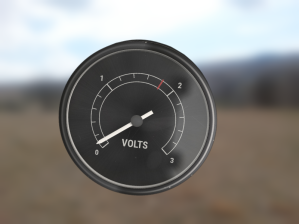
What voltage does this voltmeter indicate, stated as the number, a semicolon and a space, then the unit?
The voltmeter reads 0.1; V
